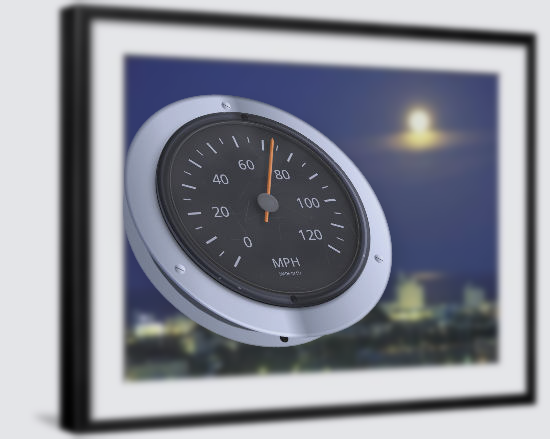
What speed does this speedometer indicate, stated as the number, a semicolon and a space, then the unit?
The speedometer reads 72.5; mph
